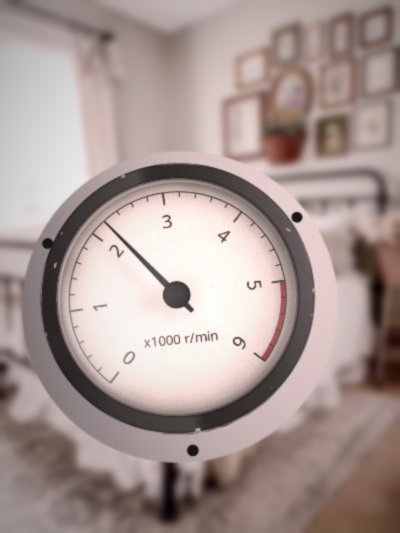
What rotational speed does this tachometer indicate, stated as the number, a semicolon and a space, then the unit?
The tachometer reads 2200; rpm
